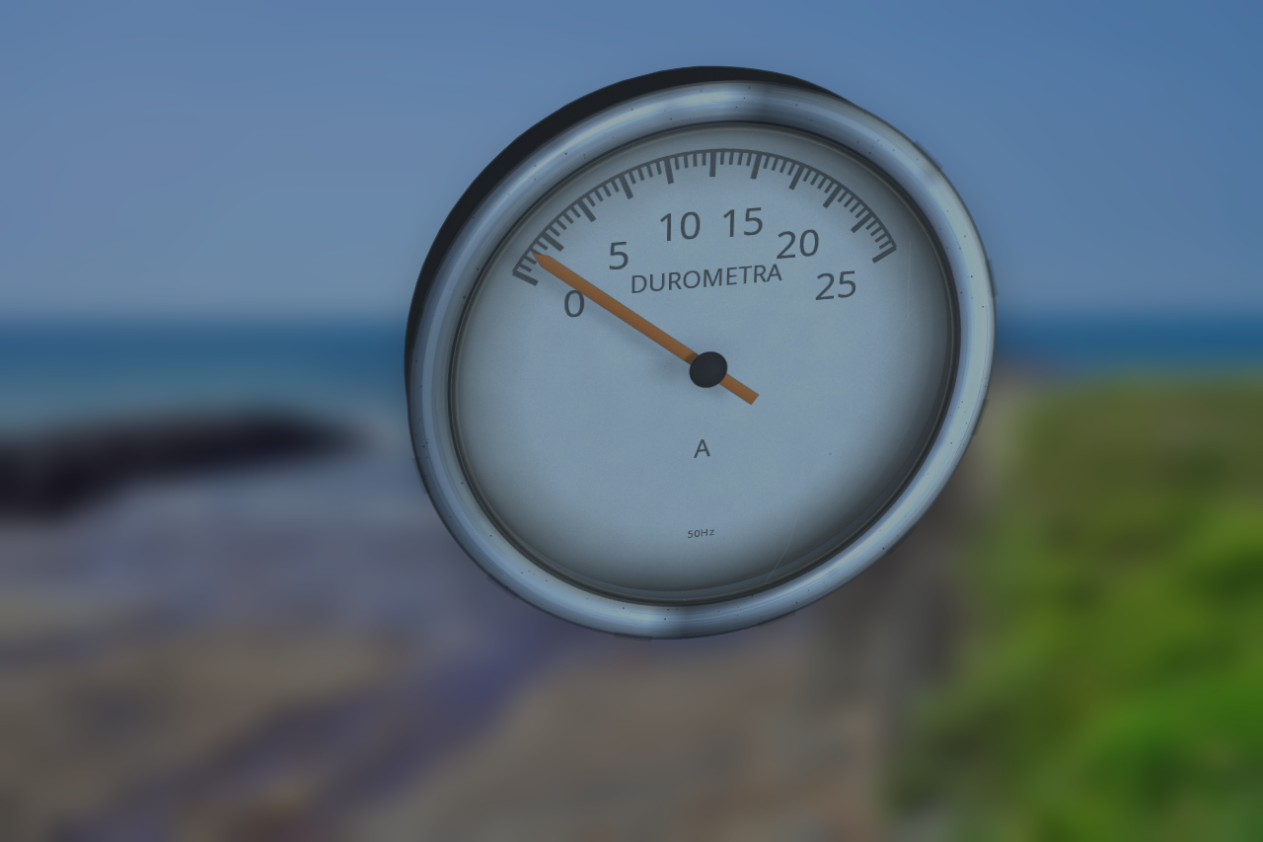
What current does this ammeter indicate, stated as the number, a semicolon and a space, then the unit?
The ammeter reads 1.5; A
